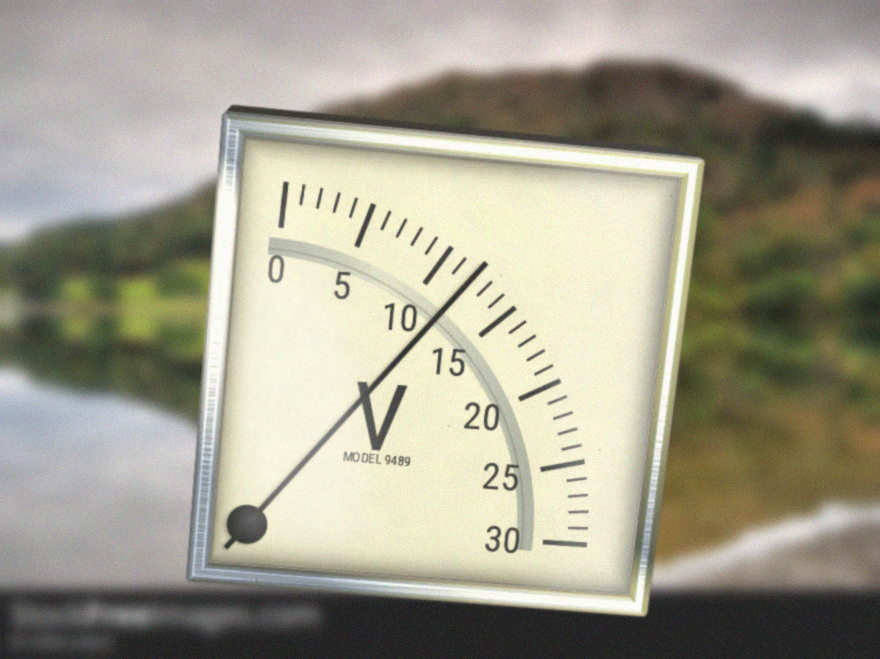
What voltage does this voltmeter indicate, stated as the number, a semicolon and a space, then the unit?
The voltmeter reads 12; V
